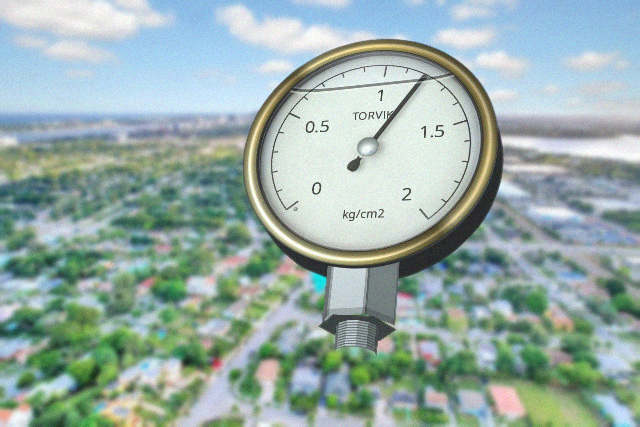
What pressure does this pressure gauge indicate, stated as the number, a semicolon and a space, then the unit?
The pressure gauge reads 1.2; kg/cm²
